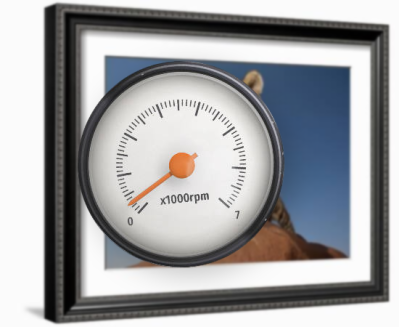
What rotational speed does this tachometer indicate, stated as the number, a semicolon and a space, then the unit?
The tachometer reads 300; rpm
